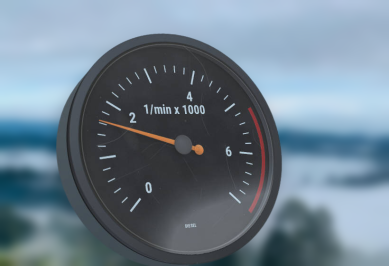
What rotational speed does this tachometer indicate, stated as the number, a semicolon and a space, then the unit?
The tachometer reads 1600; rpm
